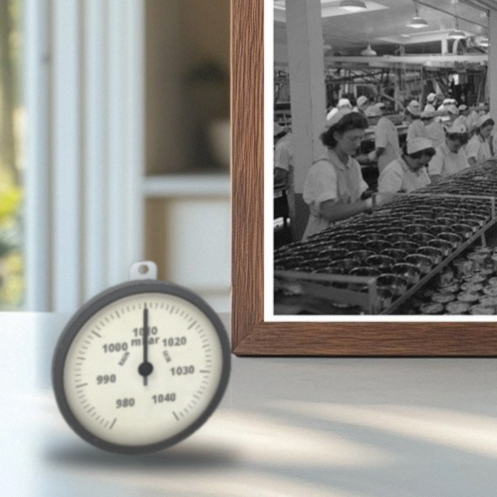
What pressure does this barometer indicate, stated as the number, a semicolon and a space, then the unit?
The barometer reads 1010; mbar
